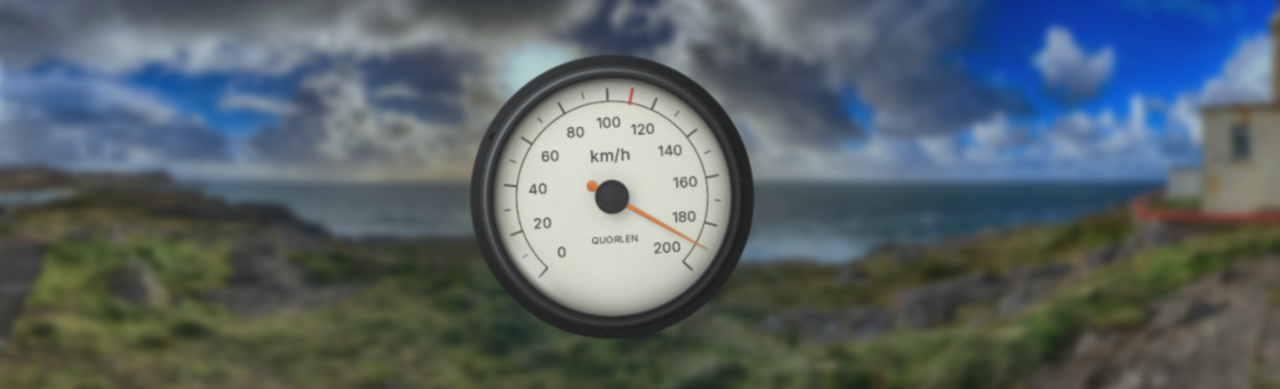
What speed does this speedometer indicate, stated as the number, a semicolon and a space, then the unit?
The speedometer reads 190; km/h
